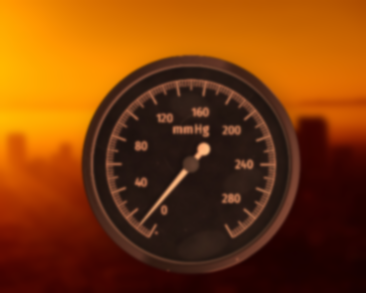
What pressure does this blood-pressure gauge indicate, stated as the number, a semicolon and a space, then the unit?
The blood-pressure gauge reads 10; mmHg
